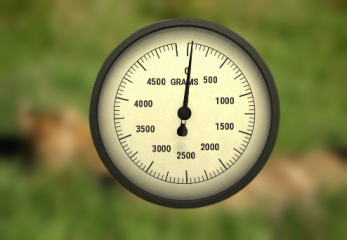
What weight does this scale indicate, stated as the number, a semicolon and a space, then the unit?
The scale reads 50; g
